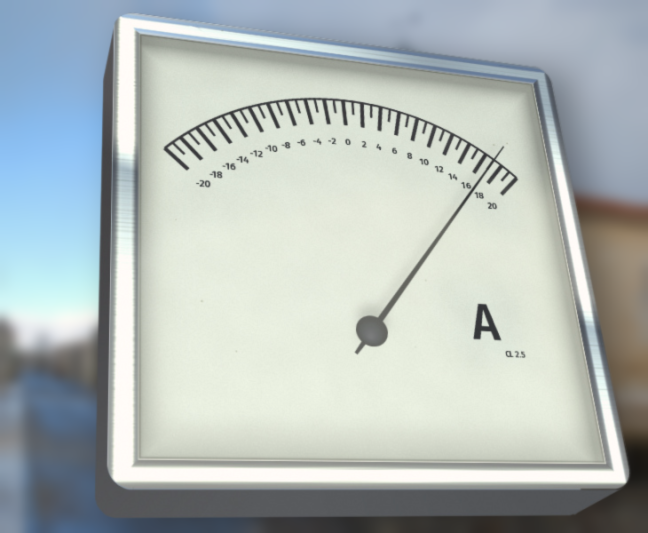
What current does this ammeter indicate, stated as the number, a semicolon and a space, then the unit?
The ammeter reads 17; A
